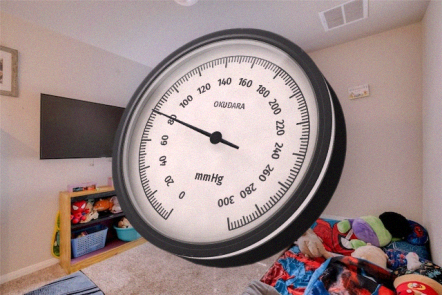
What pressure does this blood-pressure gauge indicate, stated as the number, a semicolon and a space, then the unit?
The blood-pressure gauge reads 80; mmHg
